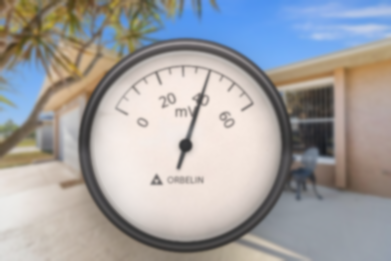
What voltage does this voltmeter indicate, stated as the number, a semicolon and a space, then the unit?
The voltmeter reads 40; mV
